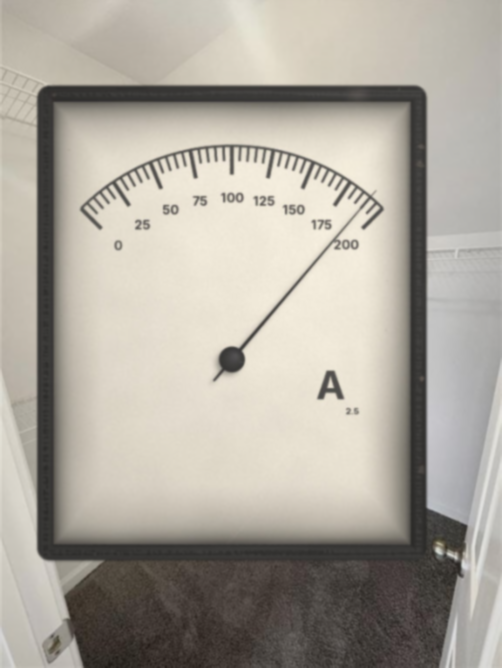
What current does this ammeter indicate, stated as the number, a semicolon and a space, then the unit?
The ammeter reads 190; A
